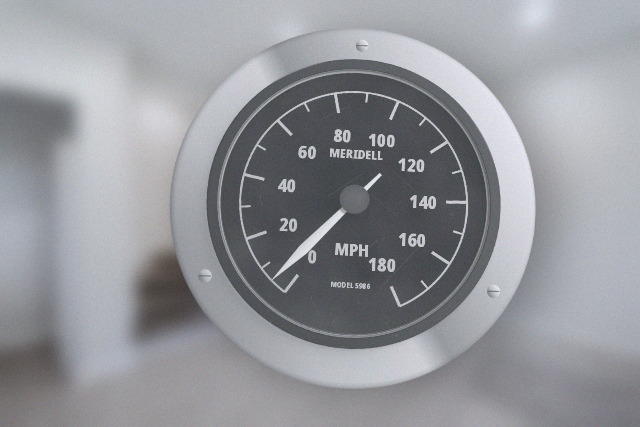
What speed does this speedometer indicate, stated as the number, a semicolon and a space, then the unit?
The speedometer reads 5; mph
